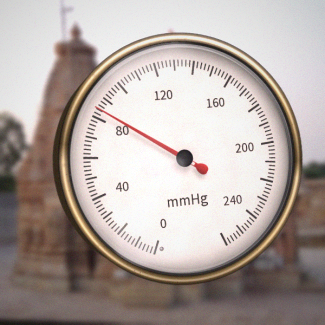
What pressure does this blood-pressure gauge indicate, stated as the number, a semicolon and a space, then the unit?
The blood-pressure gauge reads 84; mmHg
